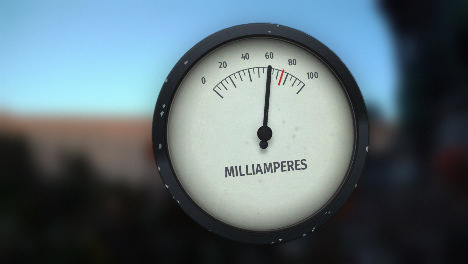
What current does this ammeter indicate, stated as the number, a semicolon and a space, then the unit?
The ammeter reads 60; mA
